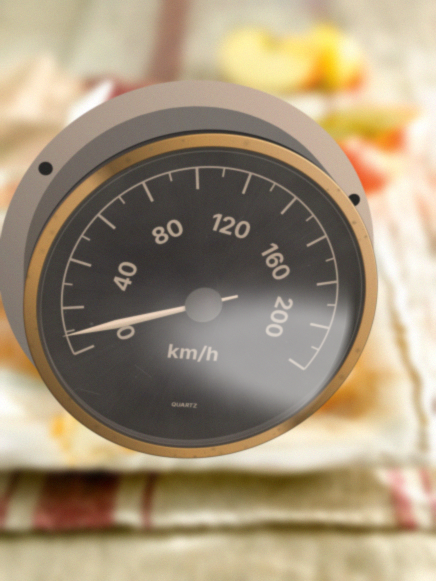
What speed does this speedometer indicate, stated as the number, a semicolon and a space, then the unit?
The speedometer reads 10; km/h
